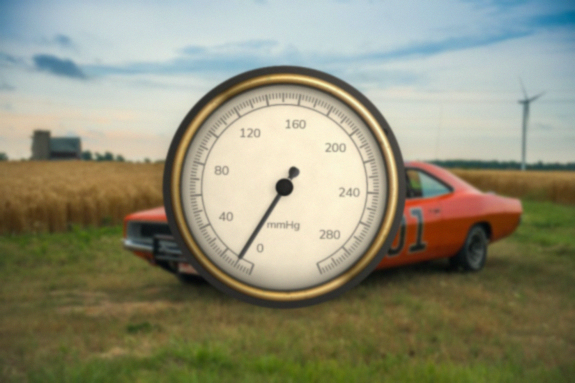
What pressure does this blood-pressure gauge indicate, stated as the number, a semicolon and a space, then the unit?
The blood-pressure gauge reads 10; mmHg
